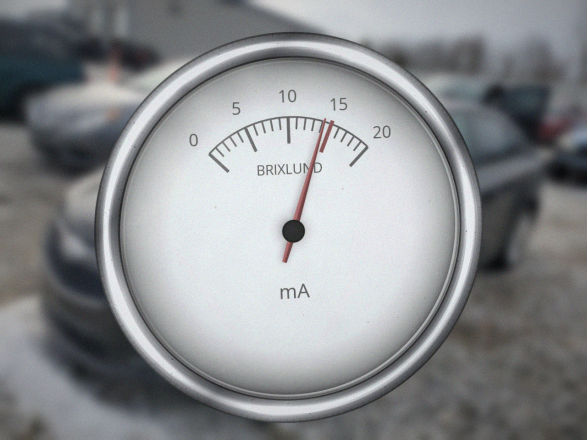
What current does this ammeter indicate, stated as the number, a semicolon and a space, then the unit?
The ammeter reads 14; mA
